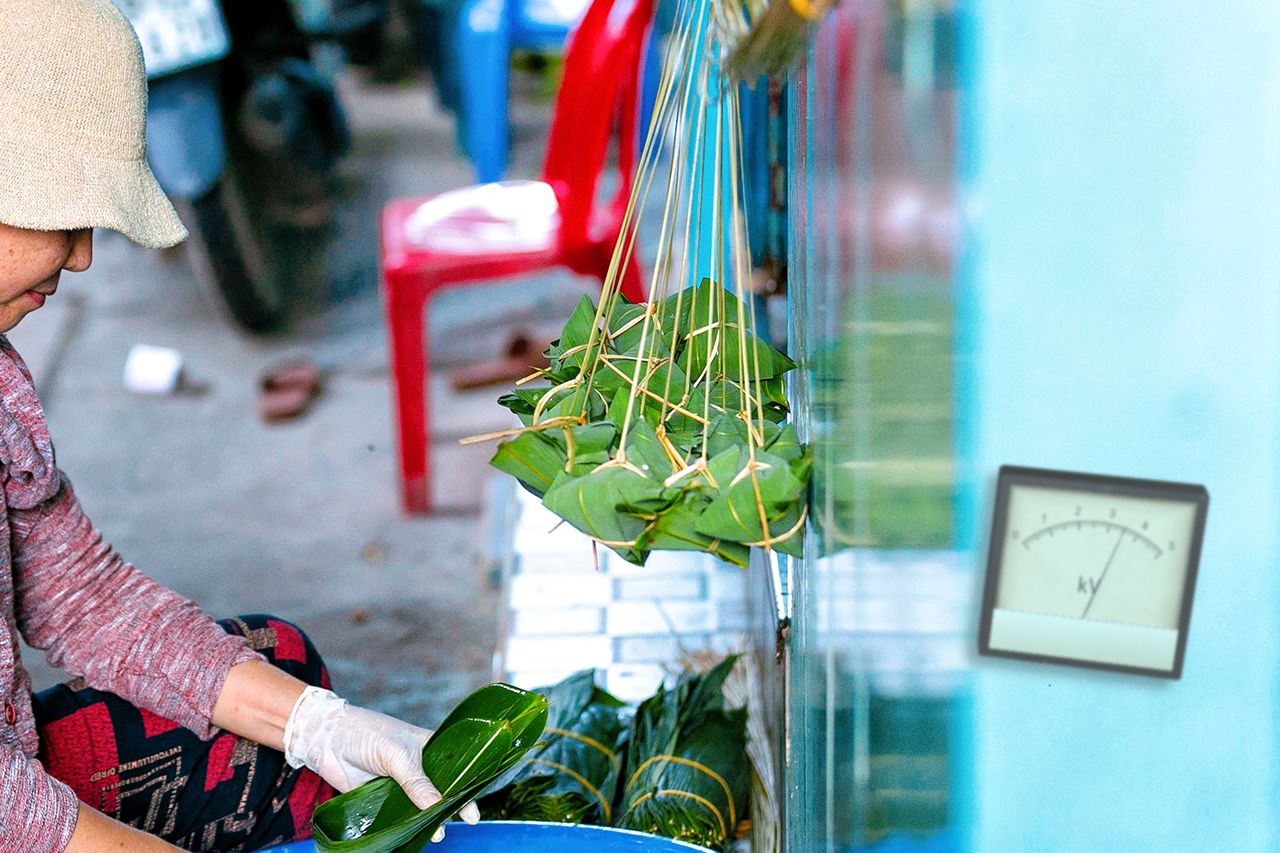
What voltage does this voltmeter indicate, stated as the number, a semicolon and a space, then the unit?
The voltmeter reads 3.5; kV
